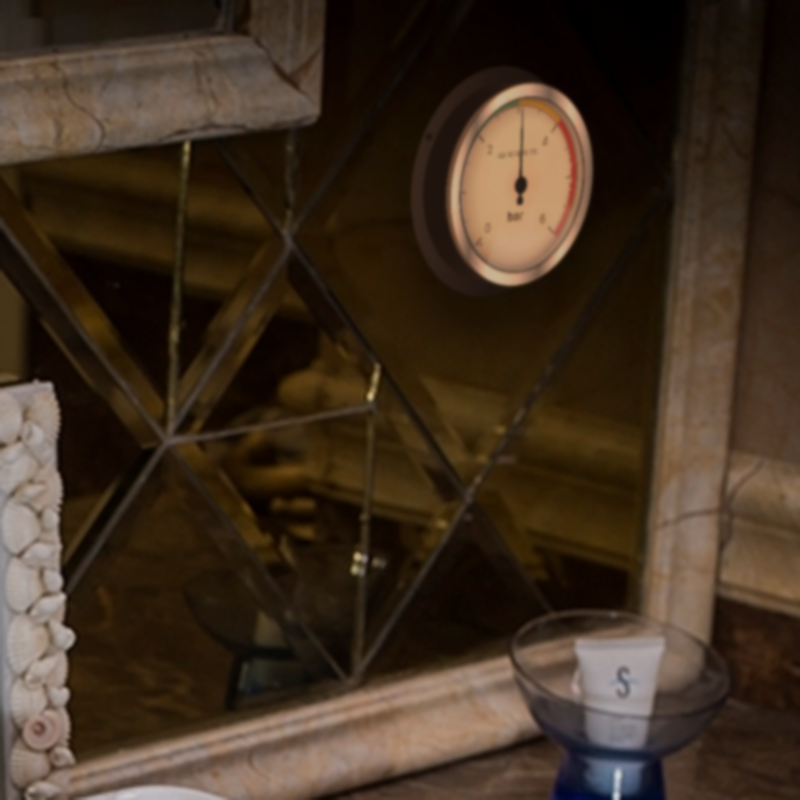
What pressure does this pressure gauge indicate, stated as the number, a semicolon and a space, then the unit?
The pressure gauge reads 3; bar
